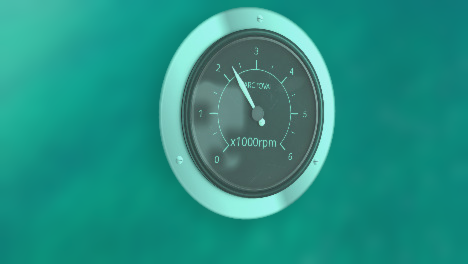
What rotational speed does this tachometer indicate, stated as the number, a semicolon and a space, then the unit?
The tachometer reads 2250; rpm
